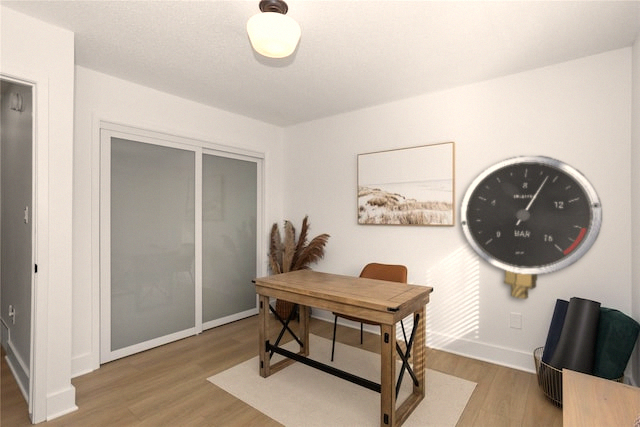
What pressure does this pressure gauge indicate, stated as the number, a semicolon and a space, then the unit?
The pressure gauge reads 9.5; bar
